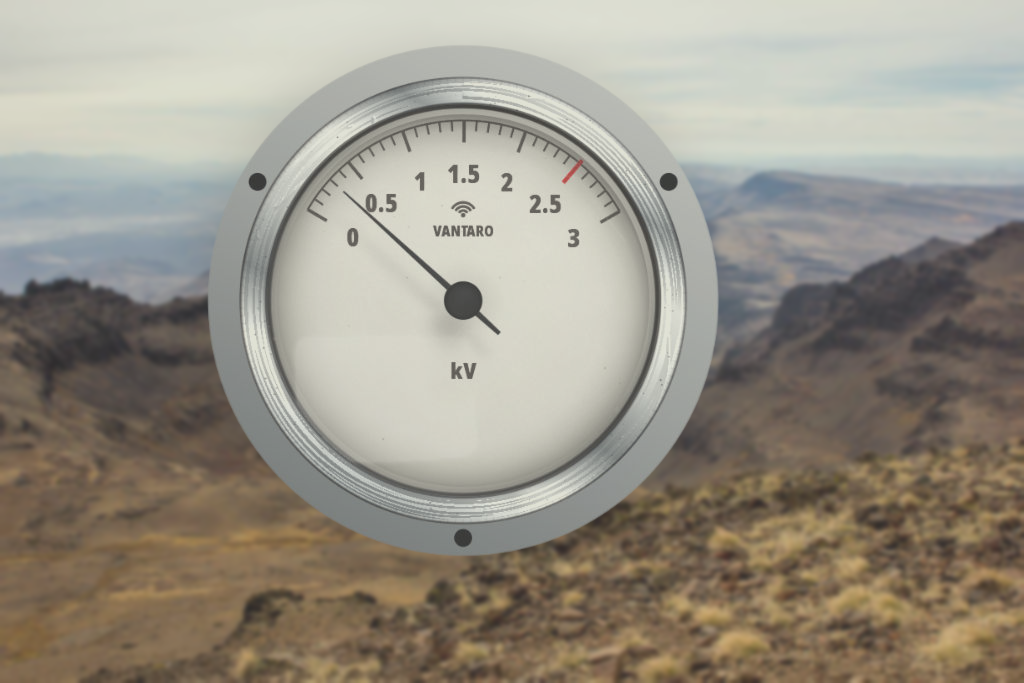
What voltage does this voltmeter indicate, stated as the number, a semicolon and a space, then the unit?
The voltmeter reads 0.3; kV
